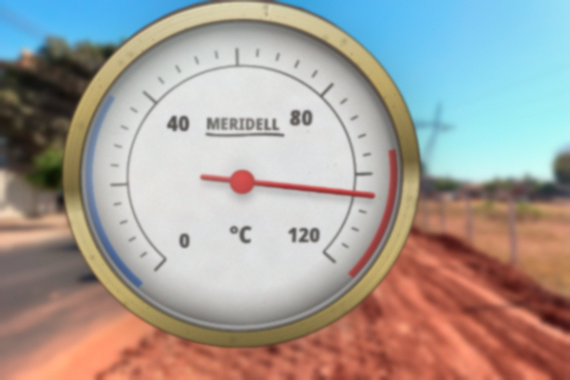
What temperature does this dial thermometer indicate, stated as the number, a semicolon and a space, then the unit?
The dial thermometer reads 104; °C
